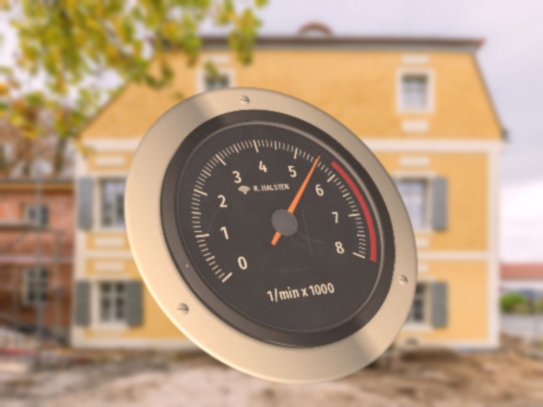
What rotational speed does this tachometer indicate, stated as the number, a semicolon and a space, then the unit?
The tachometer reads 5500; rpm
